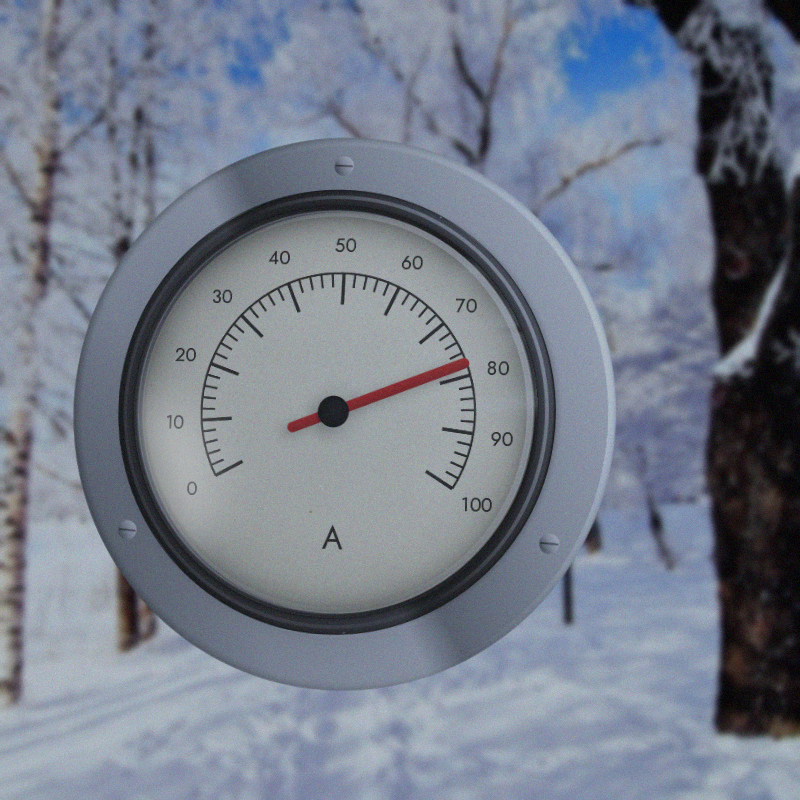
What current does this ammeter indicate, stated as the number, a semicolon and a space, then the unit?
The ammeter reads 78; A
